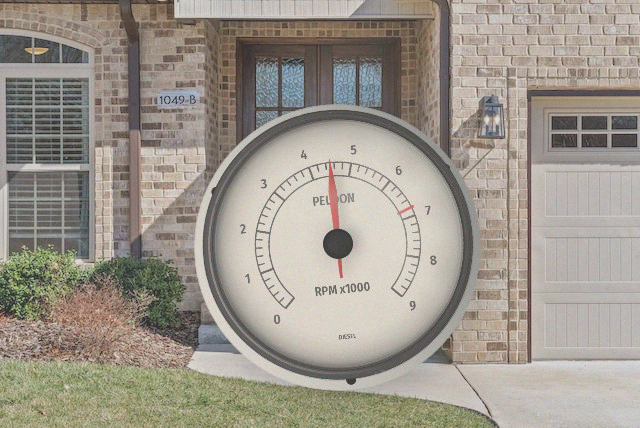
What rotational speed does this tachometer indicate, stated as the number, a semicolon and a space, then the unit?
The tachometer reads 4500; rpm
